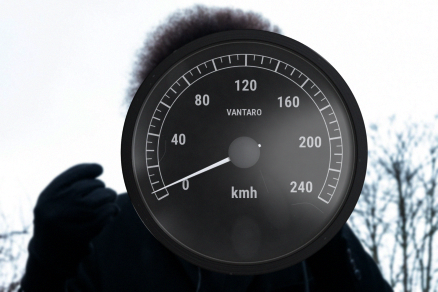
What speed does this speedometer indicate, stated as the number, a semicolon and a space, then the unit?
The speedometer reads 5; km/h
